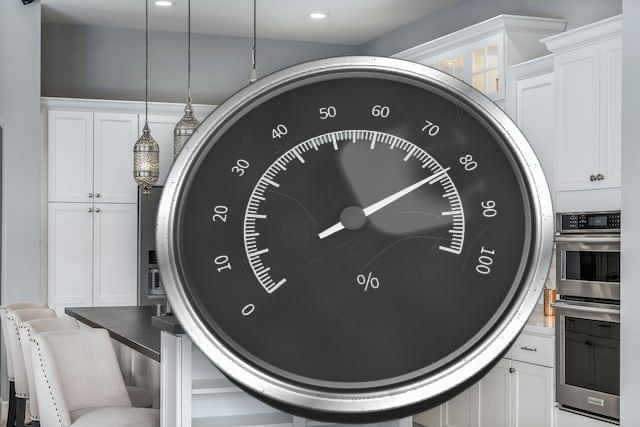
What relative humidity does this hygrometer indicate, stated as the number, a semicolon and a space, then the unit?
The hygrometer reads 80; %
